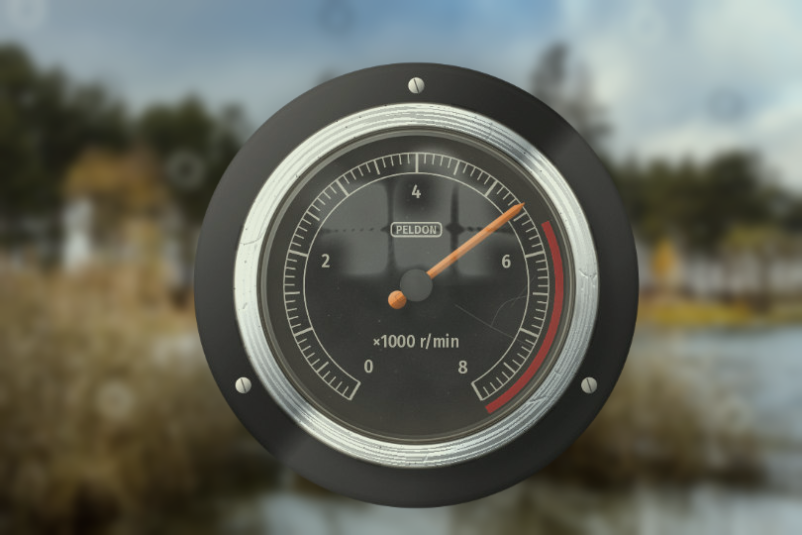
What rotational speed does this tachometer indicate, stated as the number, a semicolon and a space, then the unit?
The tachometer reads 5400; rpm
